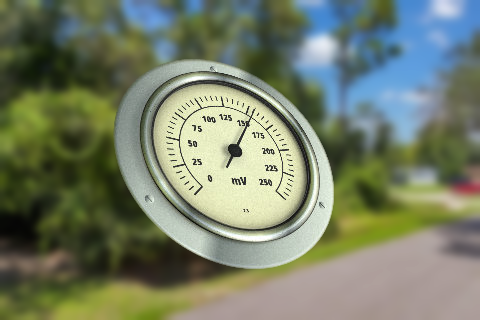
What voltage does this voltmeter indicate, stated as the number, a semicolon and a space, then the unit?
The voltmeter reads 155; mV
